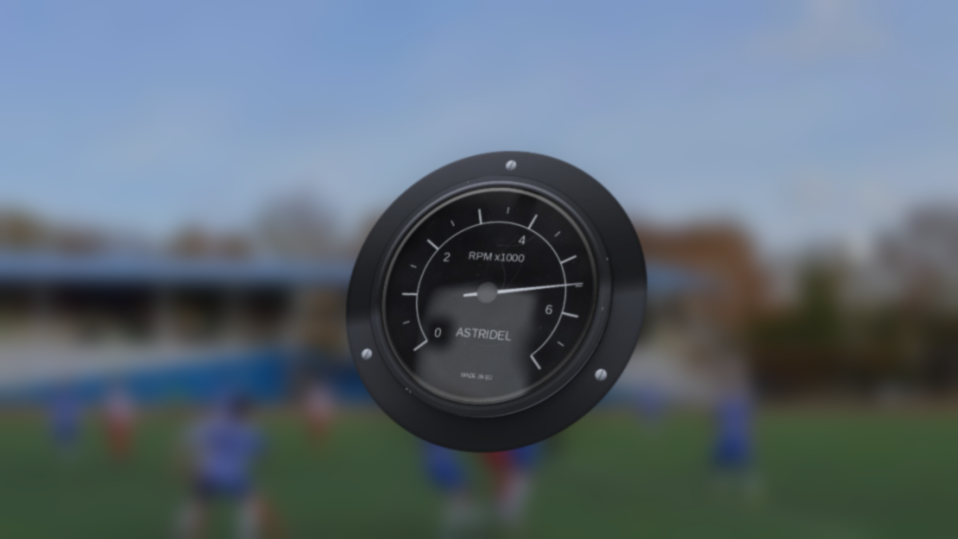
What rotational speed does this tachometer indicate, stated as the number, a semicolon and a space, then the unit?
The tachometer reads 5500; rpm
